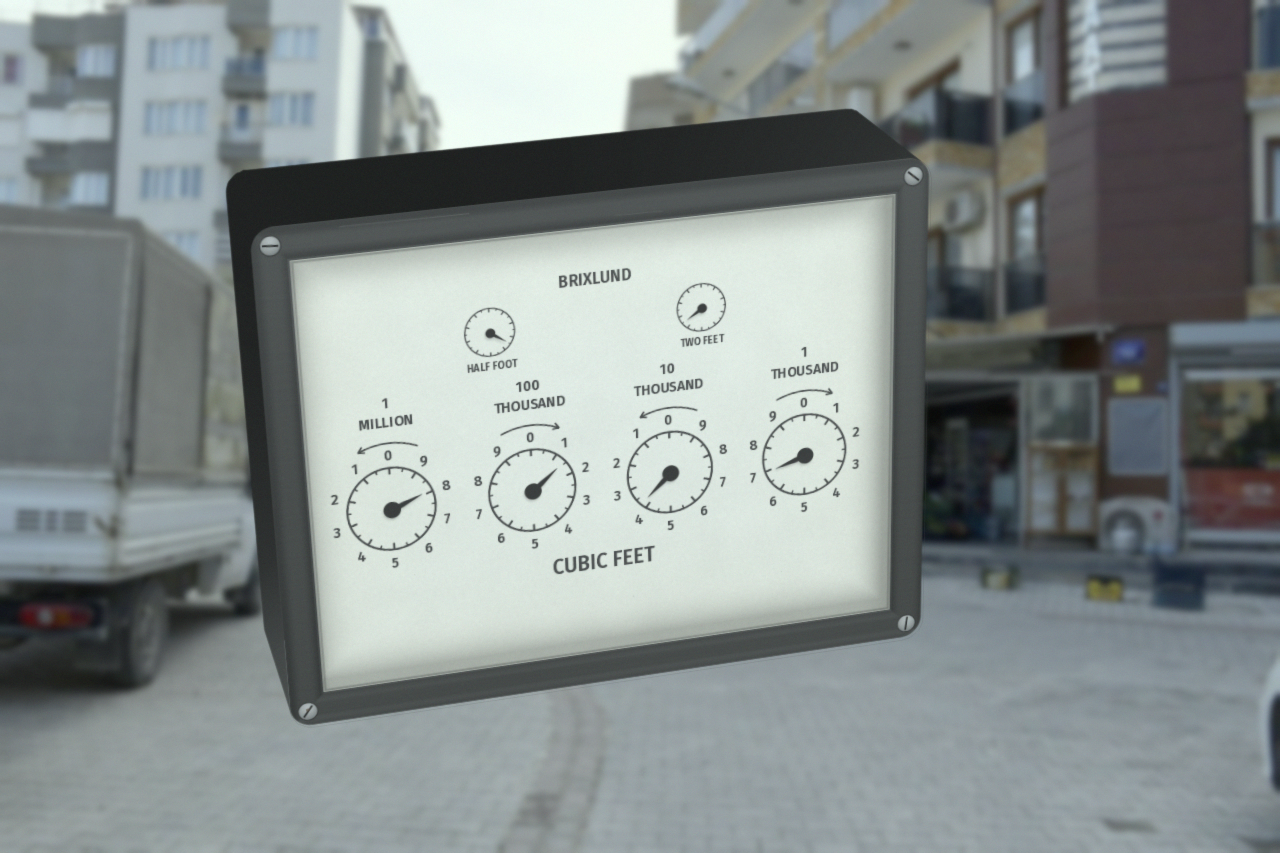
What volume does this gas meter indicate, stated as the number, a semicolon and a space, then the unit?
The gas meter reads 813700; ft³
